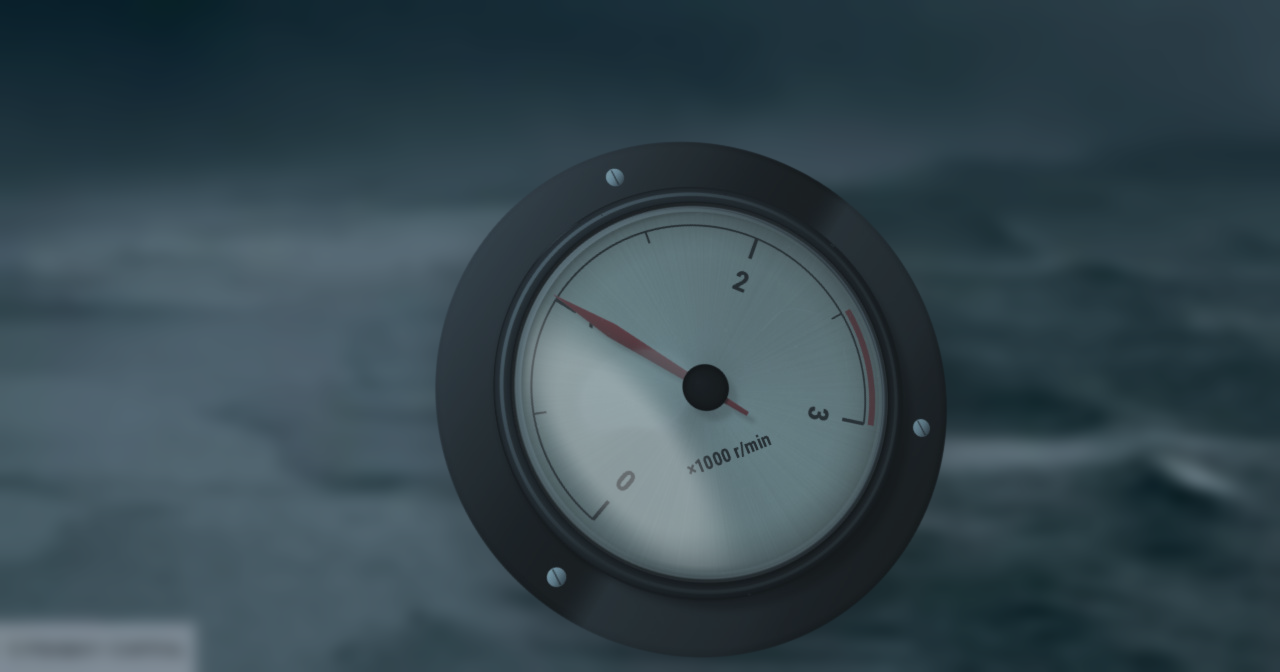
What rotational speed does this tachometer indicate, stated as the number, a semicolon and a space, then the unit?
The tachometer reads 1000; rpm
